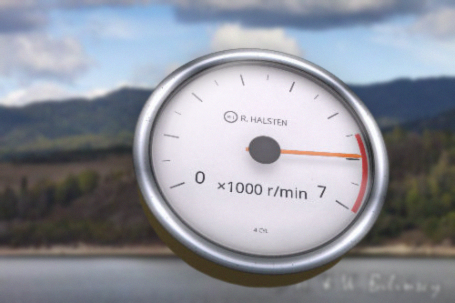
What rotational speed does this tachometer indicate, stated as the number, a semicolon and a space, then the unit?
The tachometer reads 6000; rpm
